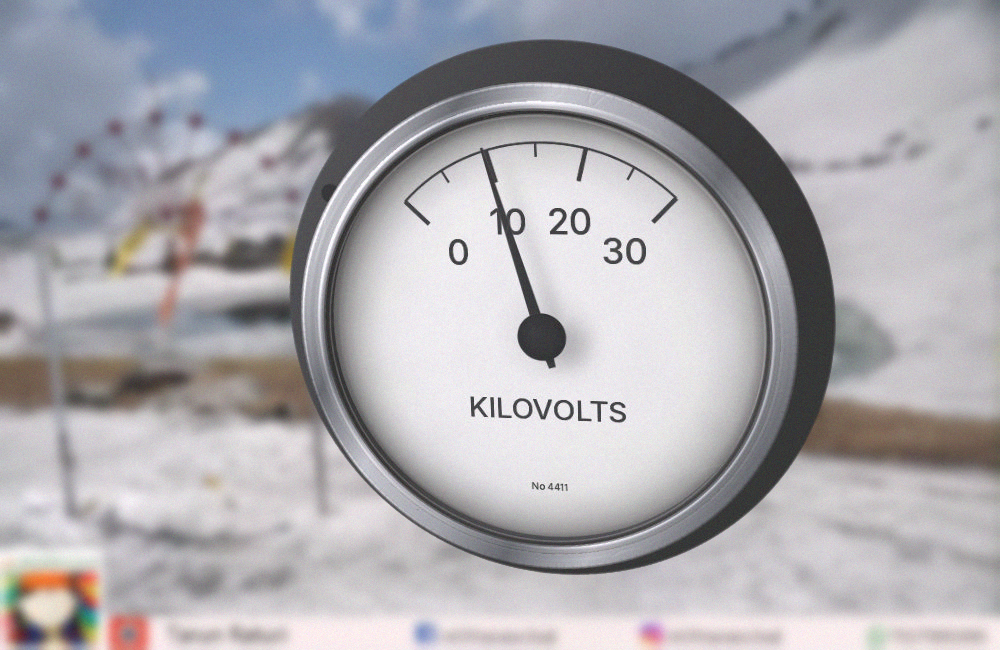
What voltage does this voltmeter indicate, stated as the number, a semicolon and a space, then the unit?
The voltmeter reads 10; kV
